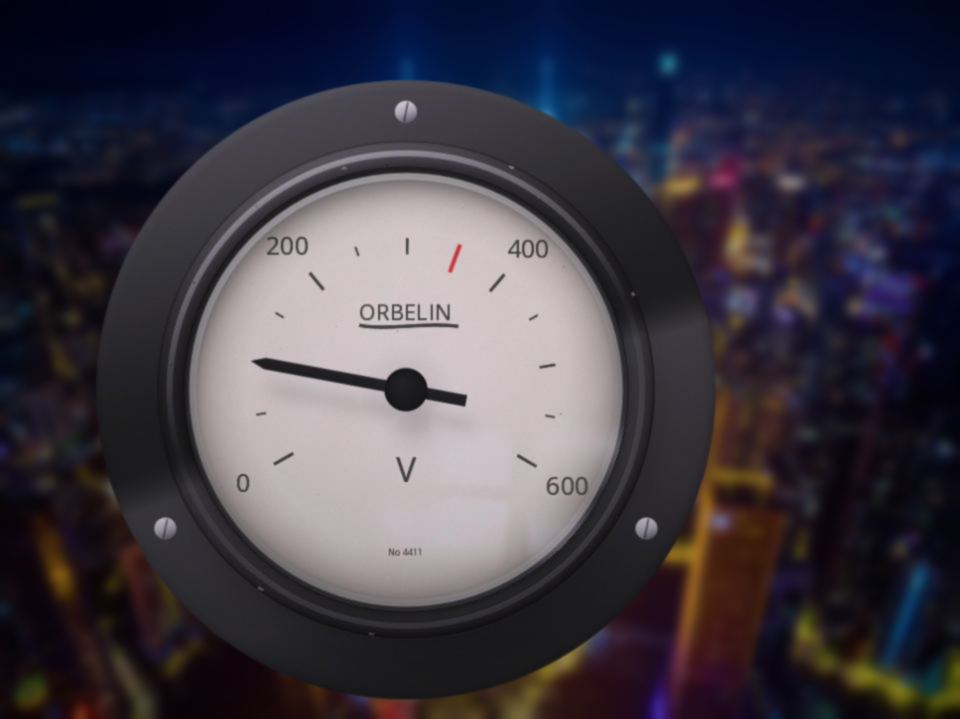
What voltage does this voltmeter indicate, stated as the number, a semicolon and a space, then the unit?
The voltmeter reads 100; V
